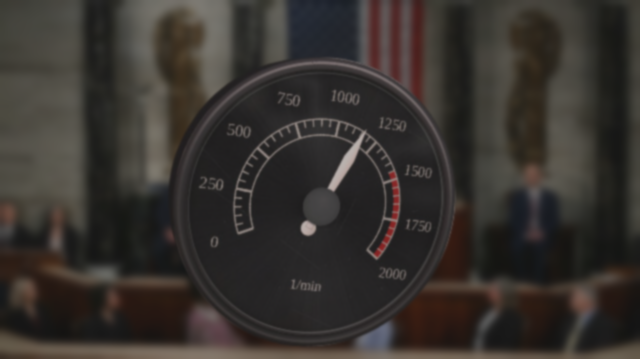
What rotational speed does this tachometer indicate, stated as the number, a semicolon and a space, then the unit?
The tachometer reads 1150; rpm
